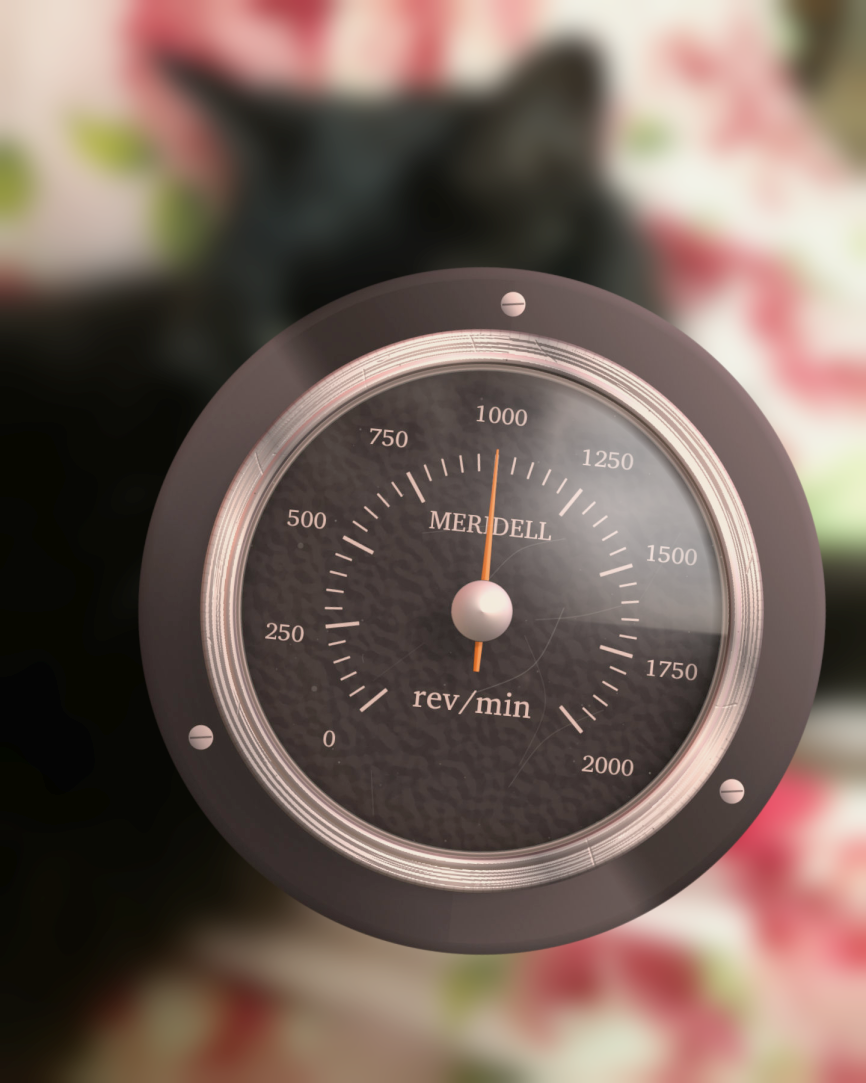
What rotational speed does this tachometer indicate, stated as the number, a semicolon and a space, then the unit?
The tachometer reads 1000; rpm
